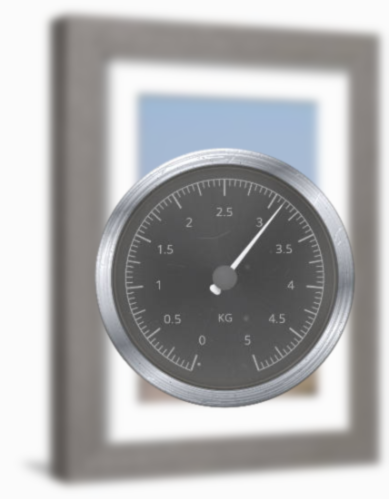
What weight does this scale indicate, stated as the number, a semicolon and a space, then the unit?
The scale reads 3.1; kg
